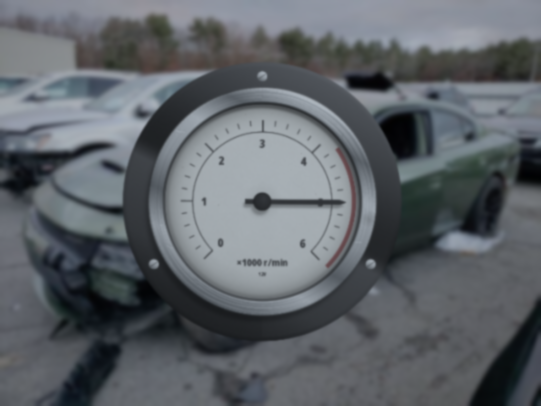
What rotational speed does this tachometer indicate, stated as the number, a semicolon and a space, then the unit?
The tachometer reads 5000; rpm
